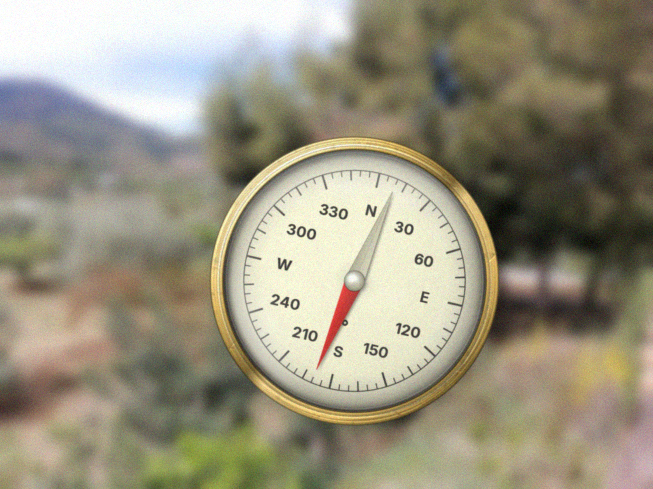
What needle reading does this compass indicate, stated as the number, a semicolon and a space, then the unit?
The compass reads 190; °
